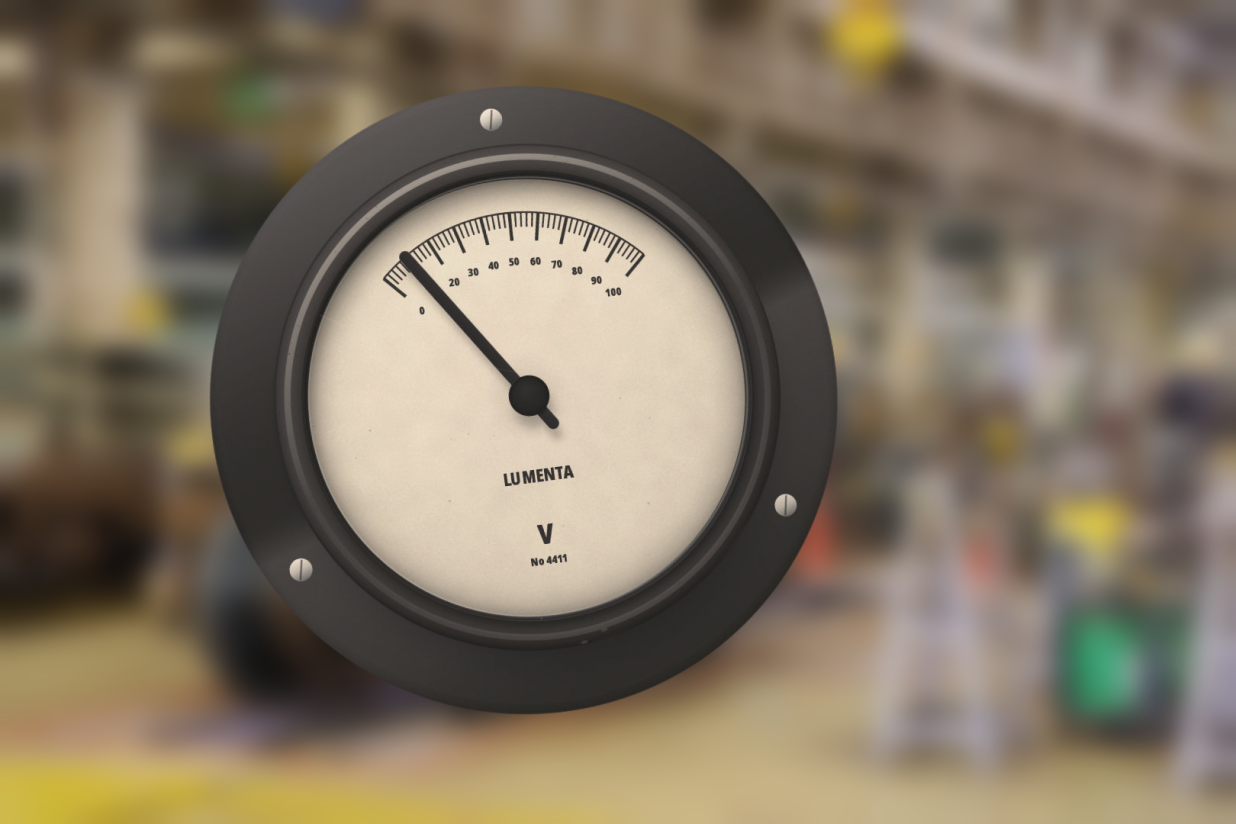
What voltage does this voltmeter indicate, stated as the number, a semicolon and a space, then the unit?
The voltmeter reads 10; V
